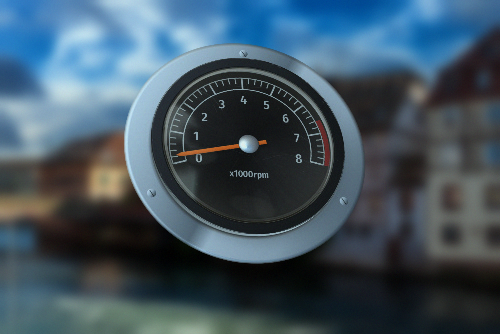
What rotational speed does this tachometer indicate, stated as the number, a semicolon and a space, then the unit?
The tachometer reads 200; rpm
